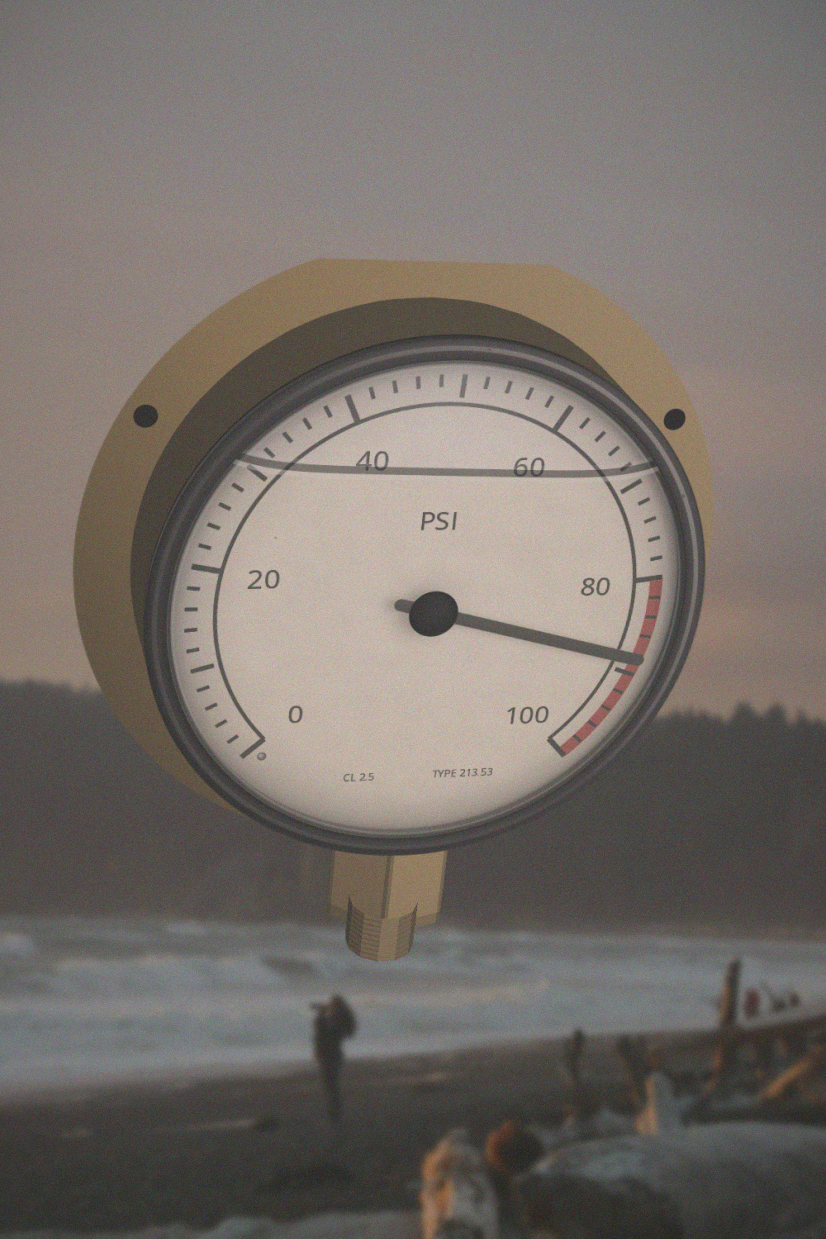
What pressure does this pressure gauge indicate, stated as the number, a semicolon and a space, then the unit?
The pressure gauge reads 88; psi
